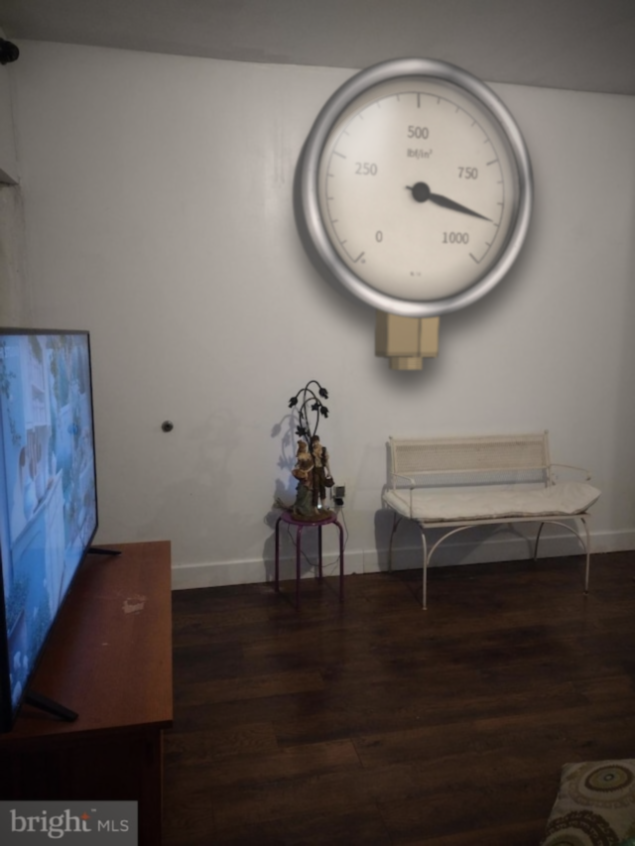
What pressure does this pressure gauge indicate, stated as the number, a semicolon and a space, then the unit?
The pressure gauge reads 900; psi
